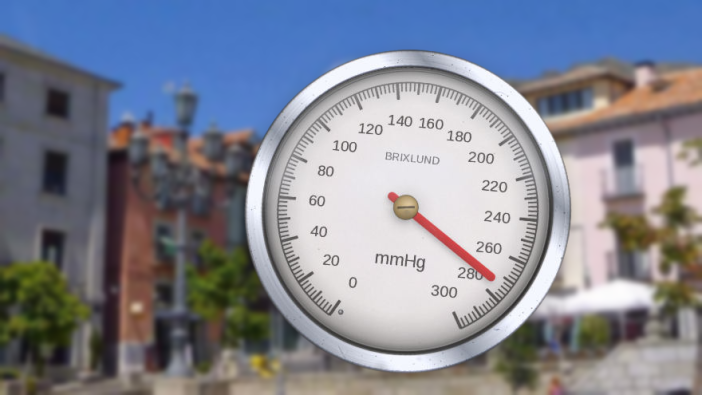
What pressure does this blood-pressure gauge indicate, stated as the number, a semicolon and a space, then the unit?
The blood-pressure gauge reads 274; mmHg
